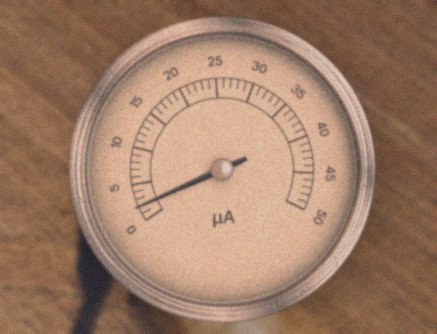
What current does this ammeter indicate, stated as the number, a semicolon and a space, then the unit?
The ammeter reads 2; µA
